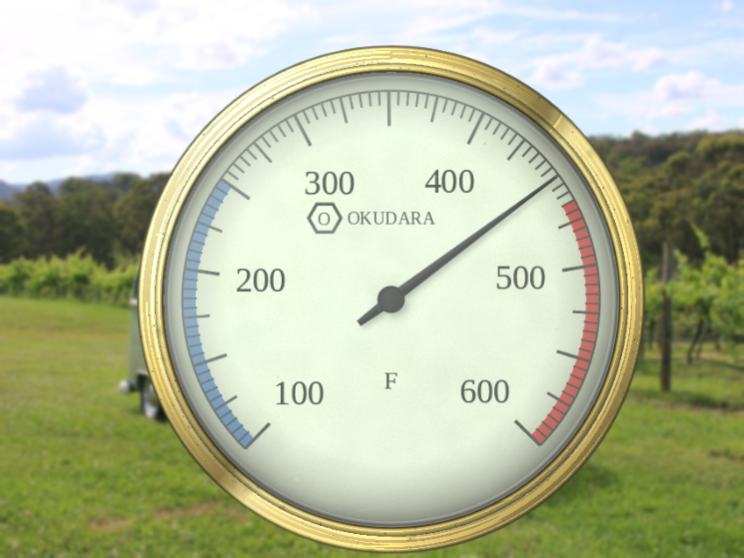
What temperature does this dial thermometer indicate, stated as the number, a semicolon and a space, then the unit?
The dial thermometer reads 450; °F
